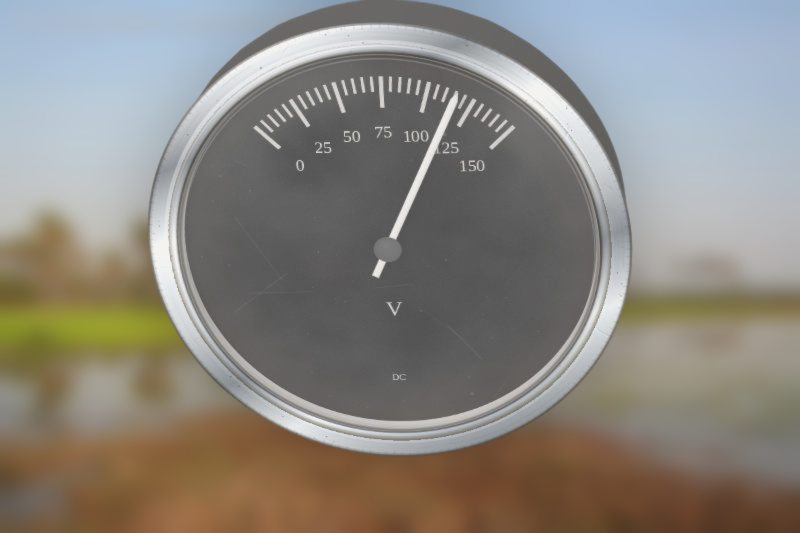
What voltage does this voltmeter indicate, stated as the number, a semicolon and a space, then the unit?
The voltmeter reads 115; V
